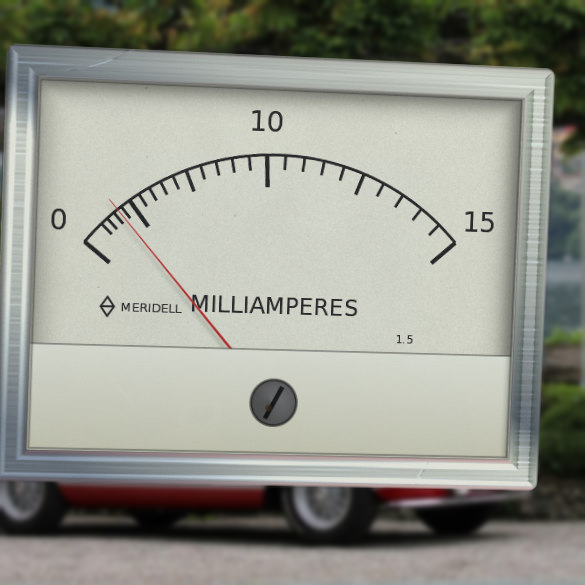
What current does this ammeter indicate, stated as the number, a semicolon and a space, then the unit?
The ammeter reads 4.25; mA
